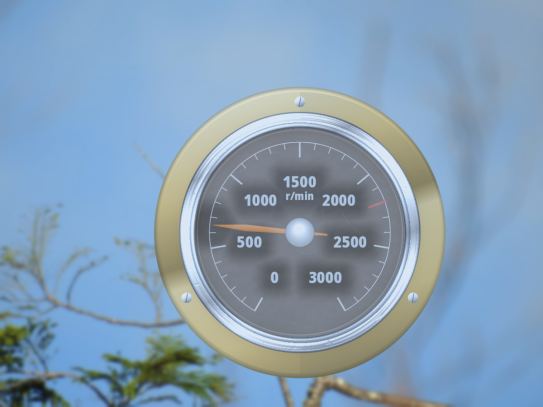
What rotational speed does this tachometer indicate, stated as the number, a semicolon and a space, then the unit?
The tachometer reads 650; rpm
